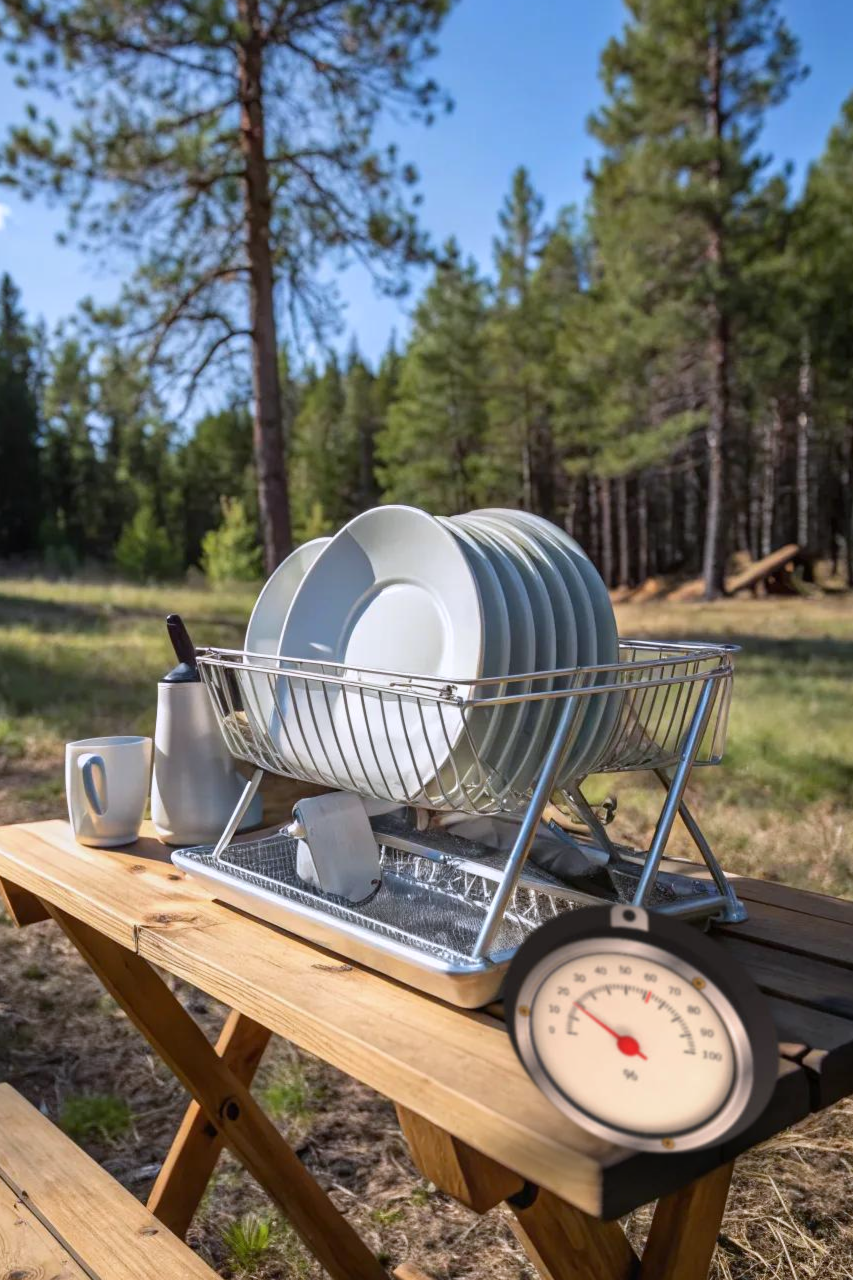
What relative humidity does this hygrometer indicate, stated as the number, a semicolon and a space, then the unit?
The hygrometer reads 20; %
